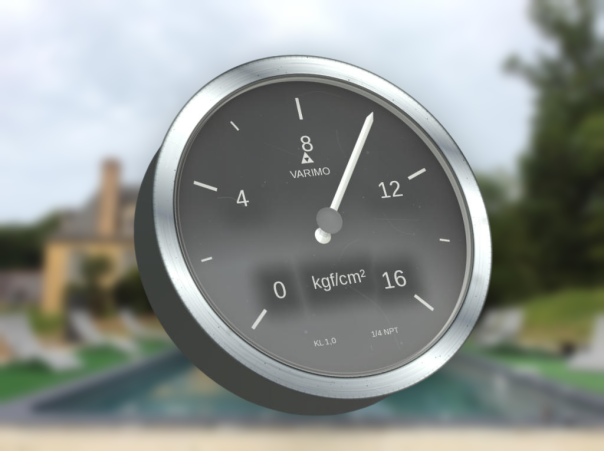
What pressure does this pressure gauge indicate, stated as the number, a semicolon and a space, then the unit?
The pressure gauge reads 10; kg/cm²
